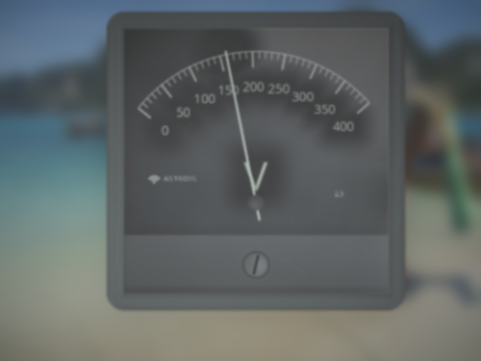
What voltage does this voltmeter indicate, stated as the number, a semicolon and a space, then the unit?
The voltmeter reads 160; V
